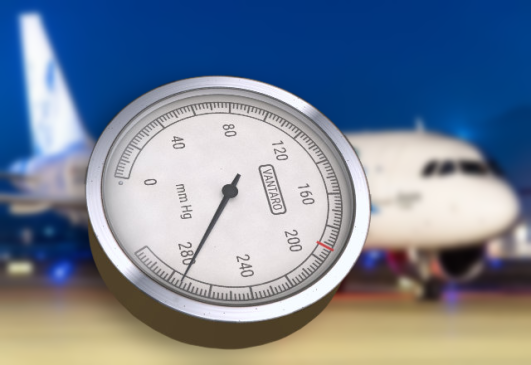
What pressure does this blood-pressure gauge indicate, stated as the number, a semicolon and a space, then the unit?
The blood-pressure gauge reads 274; mmHg
